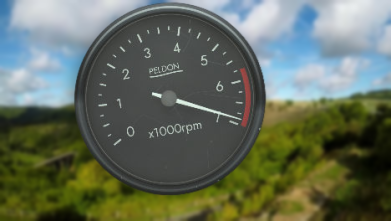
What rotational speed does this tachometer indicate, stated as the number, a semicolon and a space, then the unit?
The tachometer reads 6875; rpm
